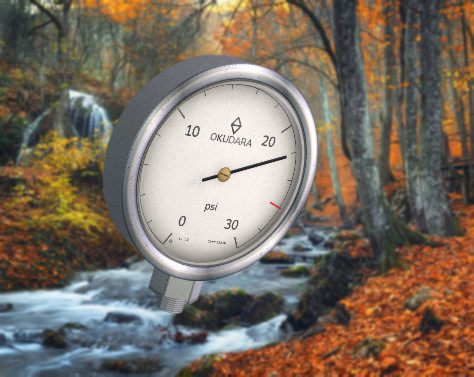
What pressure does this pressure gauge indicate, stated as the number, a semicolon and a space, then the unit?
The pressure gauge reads 22; psi
